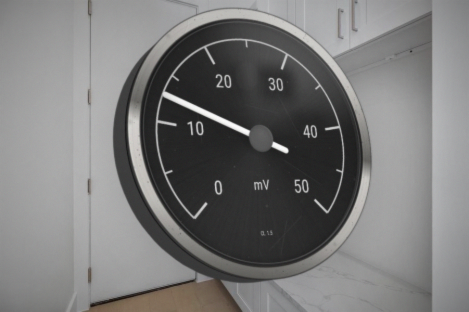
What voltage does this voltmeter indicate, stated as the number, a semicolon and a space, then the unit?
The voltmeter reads 12.5; mV
